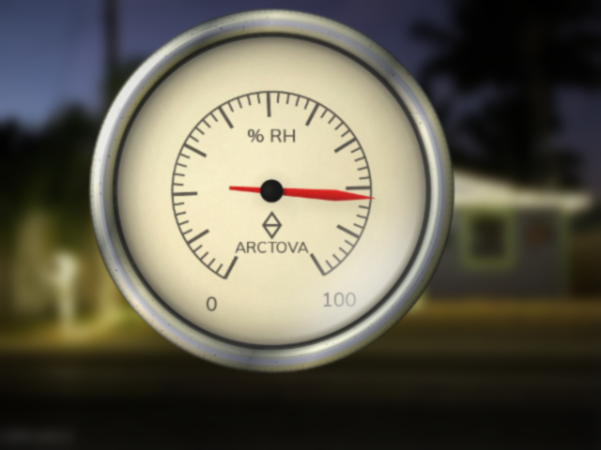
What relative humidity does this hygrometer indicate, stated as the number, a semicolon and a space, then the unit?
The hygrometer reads 82; %
